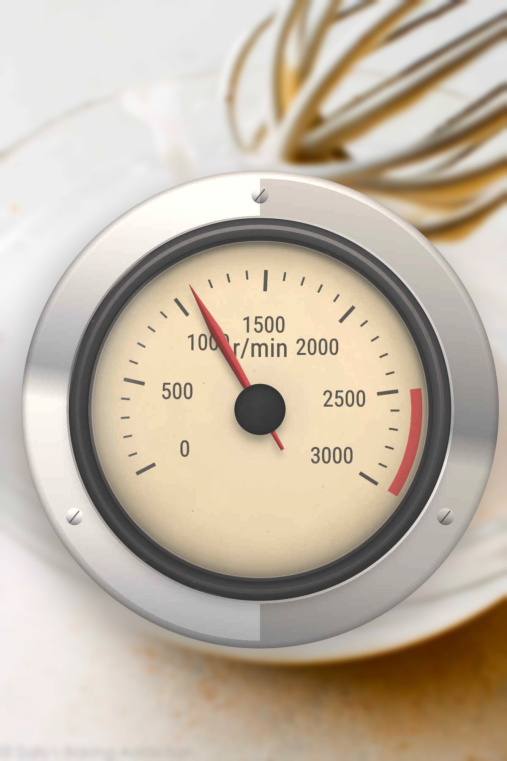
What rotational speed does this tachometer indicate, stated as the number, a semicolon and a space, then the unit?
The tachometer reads 1100; rpm
